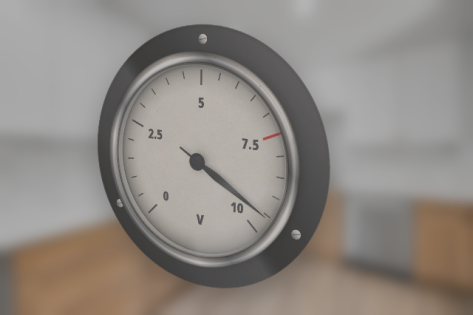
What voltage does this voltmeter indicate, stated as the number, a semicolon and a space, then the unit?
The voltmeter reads 9.5; V
